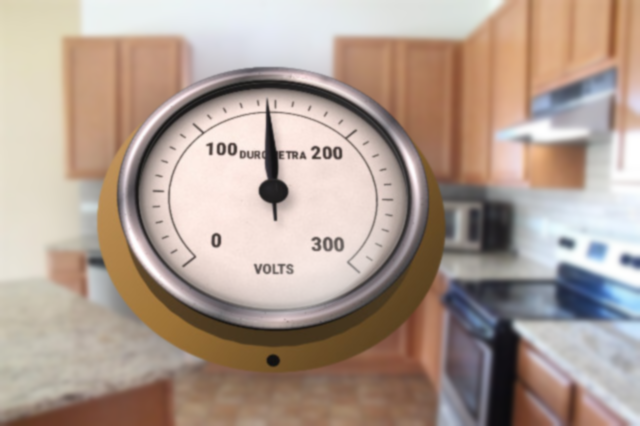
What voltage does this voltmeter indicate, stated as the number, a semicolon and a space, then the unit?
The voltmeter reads 145; V
